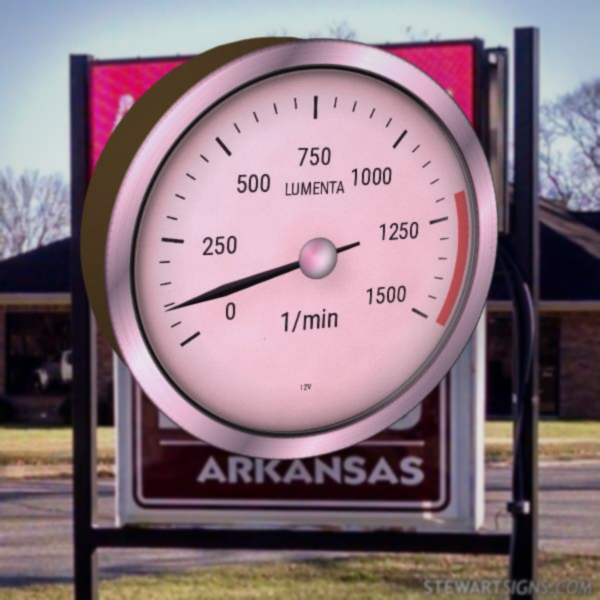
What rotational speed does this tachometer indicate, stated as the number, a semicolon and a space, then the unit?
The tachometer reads 100; rpm
